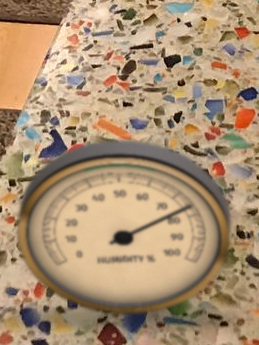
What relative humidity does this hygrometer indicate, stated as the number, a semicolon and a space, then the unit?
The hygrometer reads 75; %
